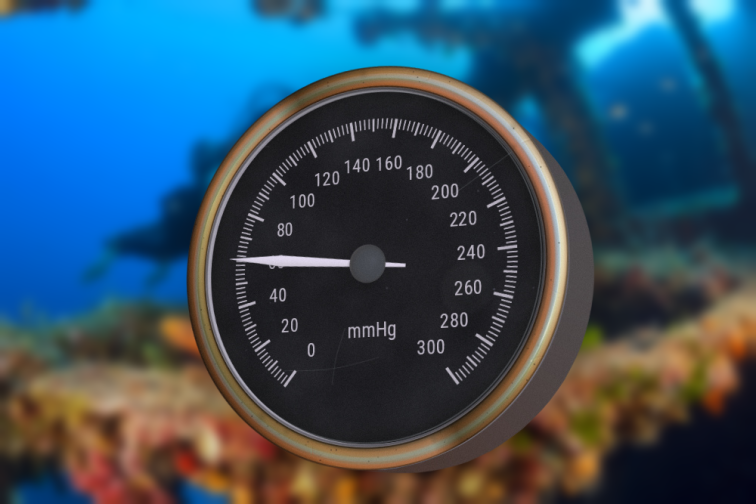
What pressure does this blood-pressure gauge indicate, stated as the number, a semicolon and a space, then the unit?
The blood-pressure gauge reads 60; mmHg
